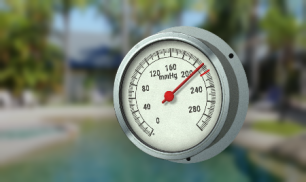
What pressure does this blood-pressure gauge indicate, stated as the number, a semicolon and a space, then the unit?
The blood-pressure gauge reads 210; mmHg
